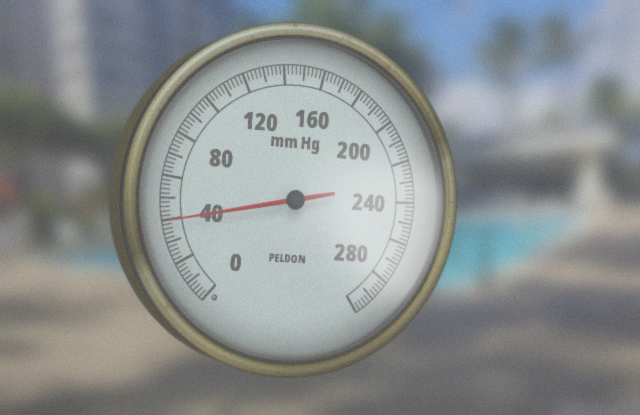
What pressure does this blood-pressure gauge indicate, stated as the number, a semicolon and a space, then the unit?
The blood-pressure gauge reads 40; mmHg
